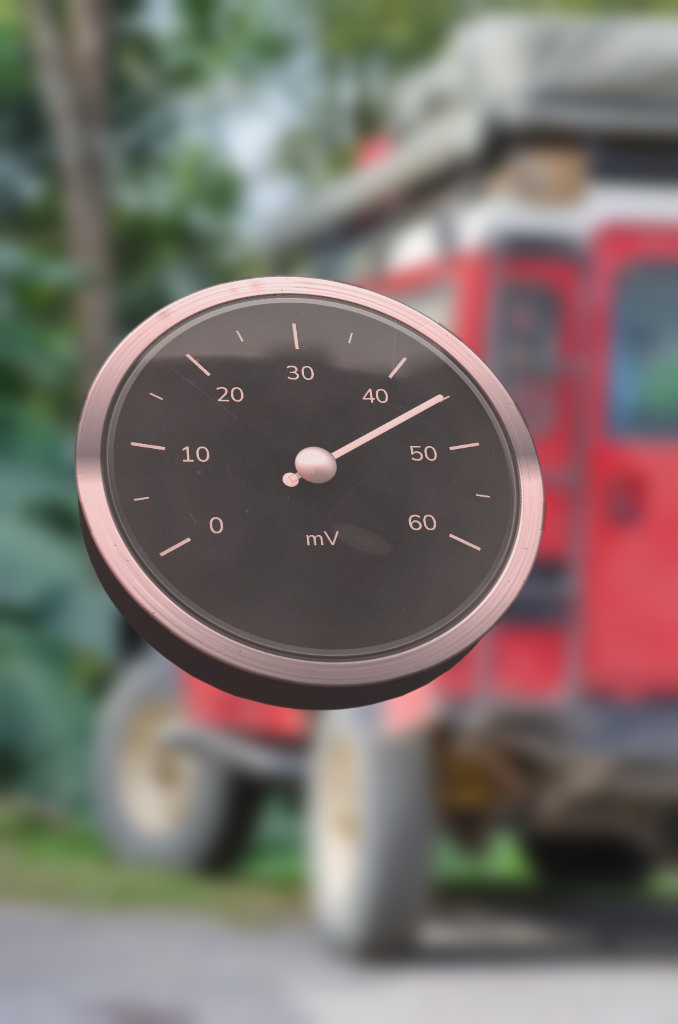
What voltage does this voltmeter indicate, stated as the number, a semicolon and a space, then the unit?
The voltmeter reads 45; mV
